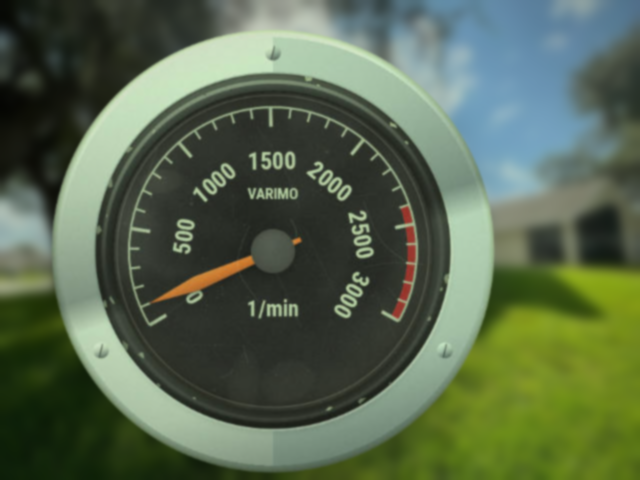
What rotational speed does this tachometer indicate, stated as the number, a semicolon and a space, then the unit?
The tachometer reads 100; rpm
